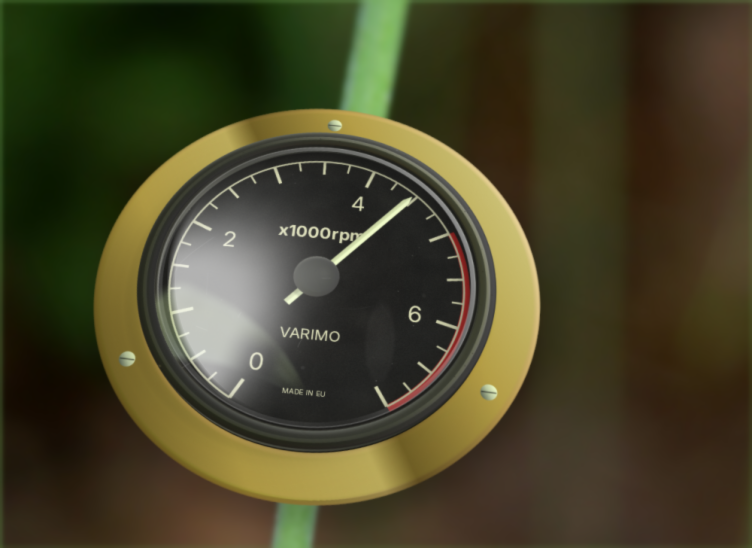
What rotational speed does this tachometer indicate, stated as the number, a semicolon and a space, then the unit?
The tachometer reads 4500; rpm
